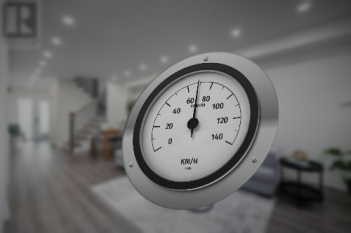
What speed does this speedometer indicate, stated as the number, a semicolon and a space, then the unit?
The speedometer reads 70; km/h
